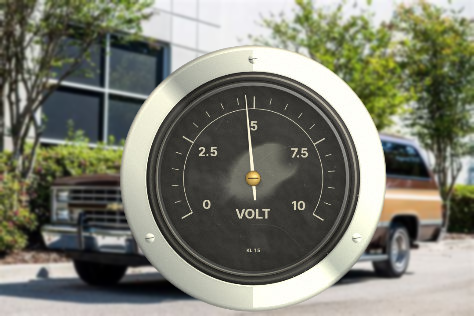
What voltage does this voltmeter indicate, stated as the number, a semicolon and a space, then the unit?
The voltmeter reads 4.75; V
